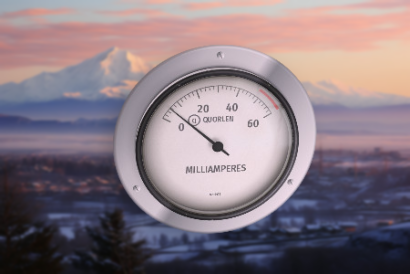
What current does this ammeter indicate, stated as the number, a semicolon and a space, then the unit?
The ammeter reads 6; mA
